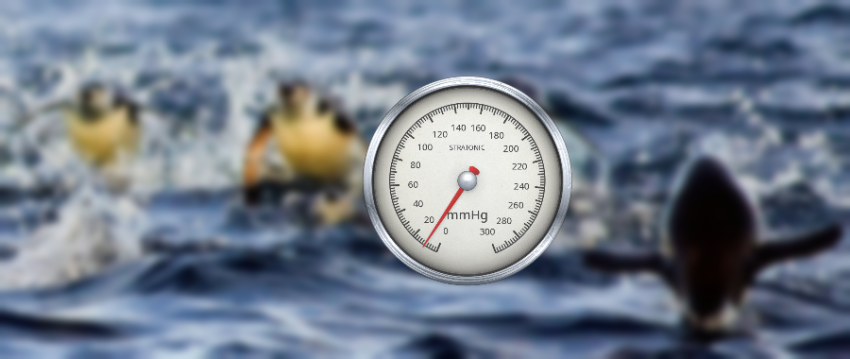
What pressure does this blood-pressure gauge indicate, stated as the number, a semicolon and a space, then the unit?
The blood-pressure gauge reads 10; mmHg
